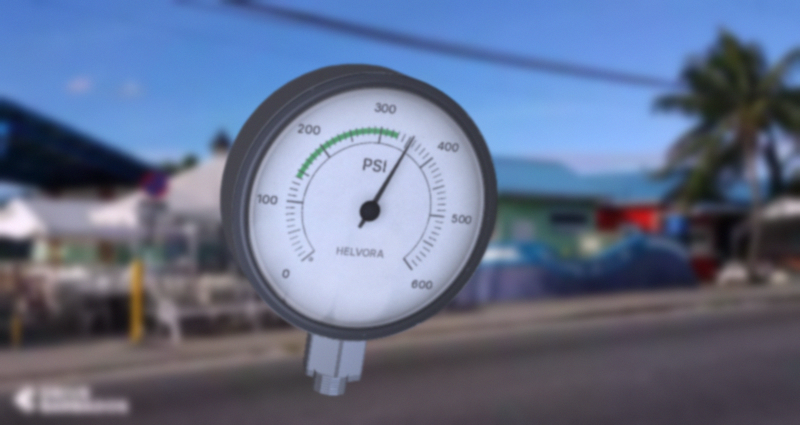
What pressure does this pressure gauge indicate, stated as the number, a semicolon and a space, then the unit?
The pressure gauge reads 350; psi
